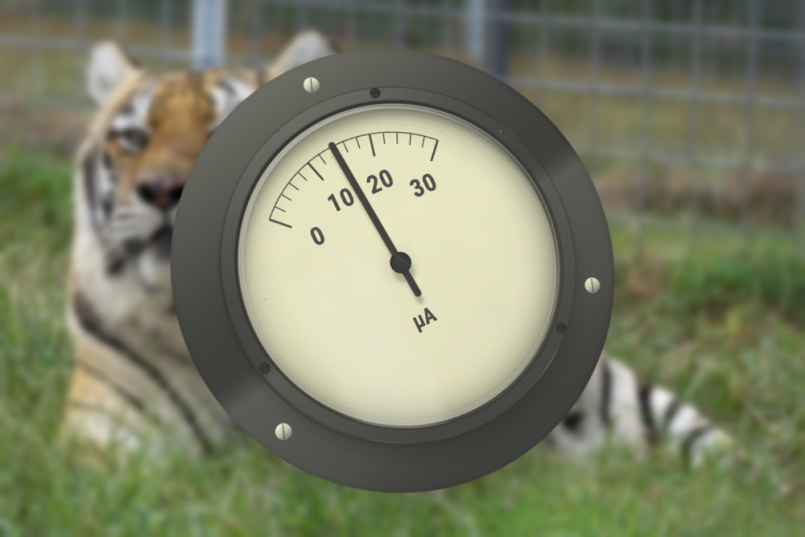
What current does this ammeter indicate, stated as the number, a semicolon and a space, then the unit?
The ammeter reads 14; µA
